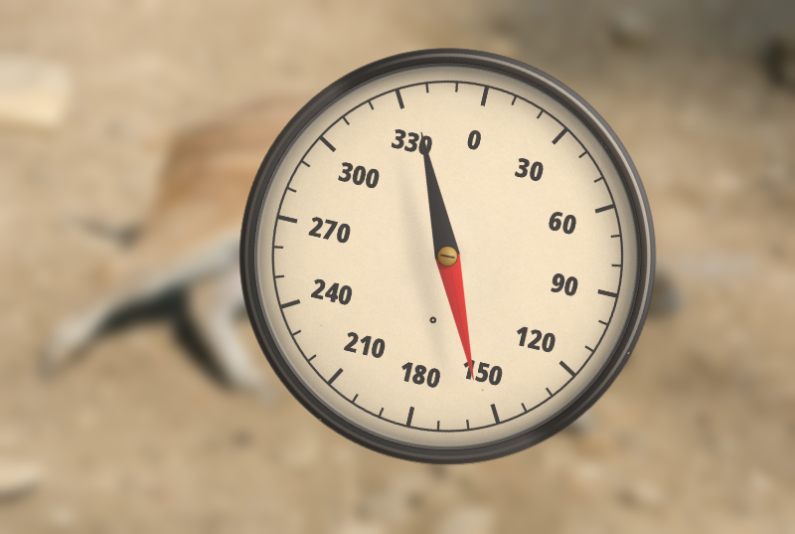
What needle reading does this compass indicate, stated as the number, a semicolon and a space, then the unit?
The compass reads 155; °
